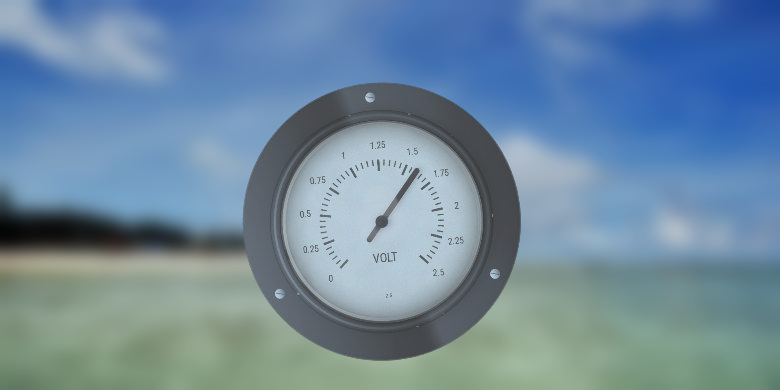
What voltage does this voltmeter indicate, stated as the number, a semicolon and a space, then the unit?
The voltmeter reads 1.6; V
